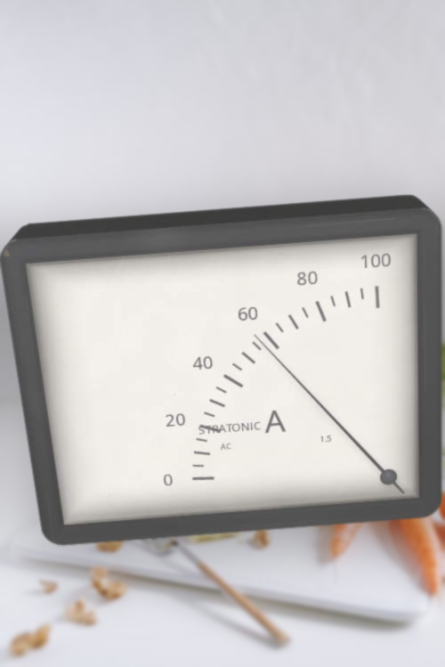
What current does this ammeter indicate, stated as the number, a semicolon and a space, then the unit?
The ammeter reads 57.5; A
